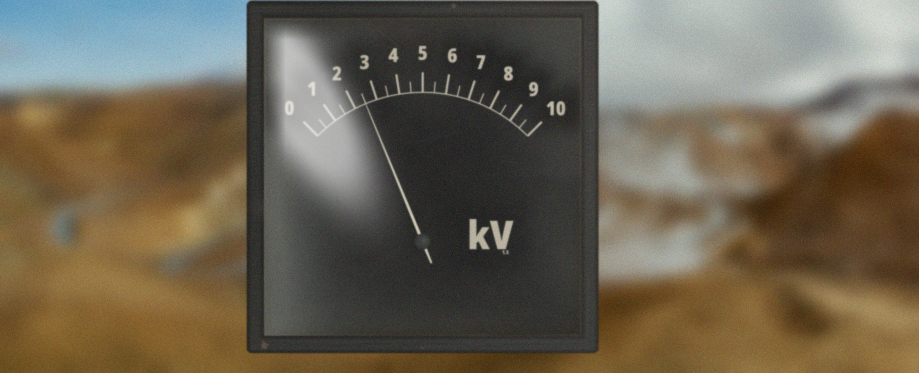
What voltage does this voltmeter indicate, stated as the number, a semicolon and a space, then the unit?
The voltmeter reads 2.5; kV
